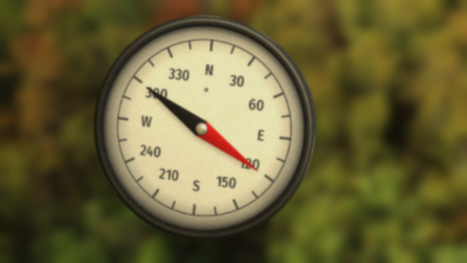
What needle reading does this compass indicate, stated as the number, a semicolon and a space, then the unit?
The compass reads 120; °
